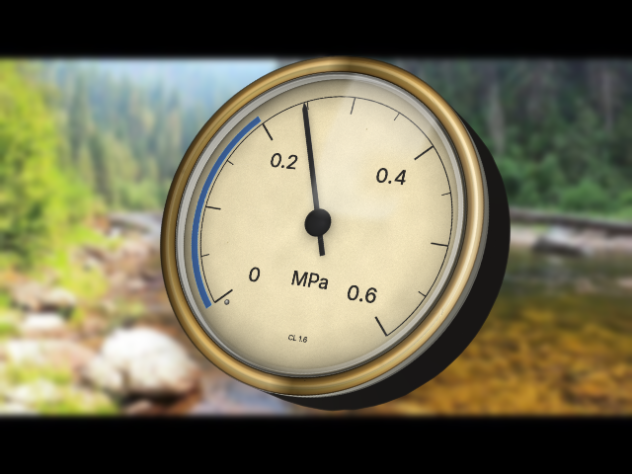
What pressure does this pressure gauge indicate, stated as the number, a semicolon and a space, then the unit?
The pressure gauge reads 0.25; MPa
